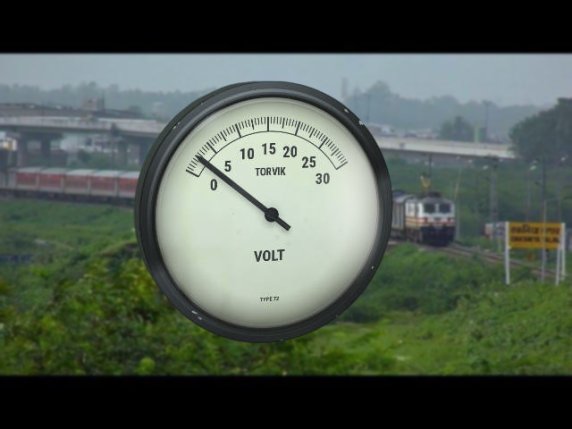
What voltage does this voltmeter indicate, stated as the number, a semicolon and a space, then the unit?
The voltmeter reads 2.5; V
